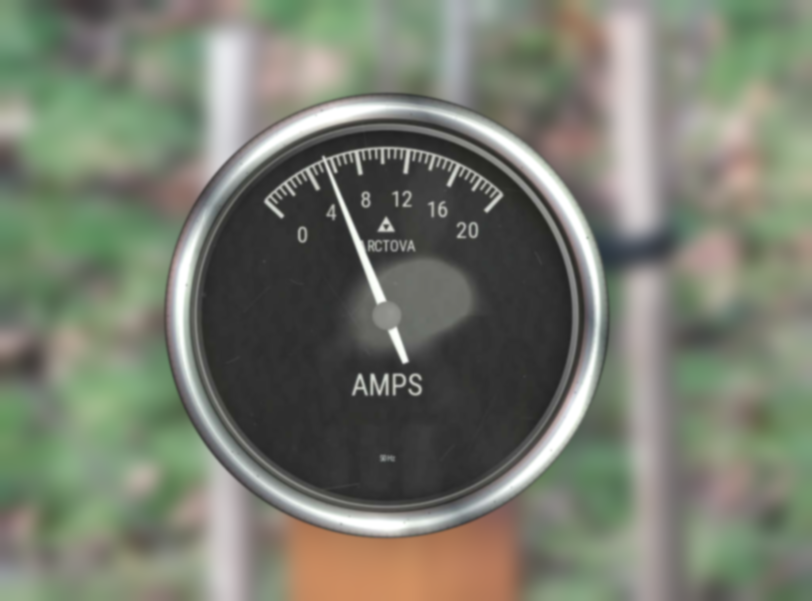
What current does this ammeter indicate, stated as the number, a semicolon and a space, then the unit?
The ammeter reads 5.5; A
